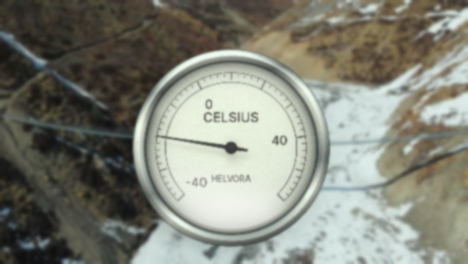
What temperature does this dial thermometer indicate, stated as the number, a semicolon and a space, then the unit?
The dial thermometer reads -20; °C
